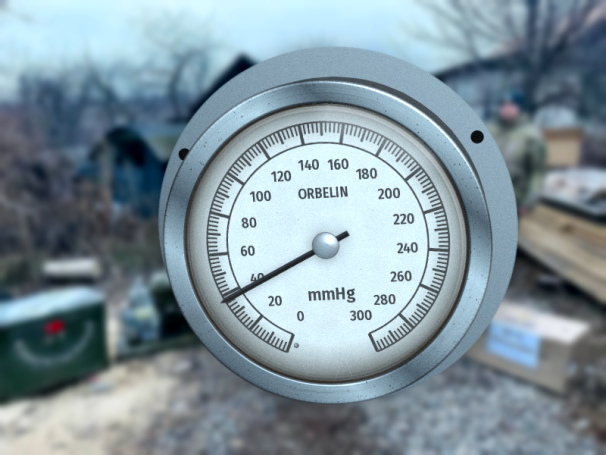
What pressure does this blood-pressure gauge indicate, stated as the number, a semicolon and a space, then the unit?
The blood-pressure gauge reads 38; mmHg
